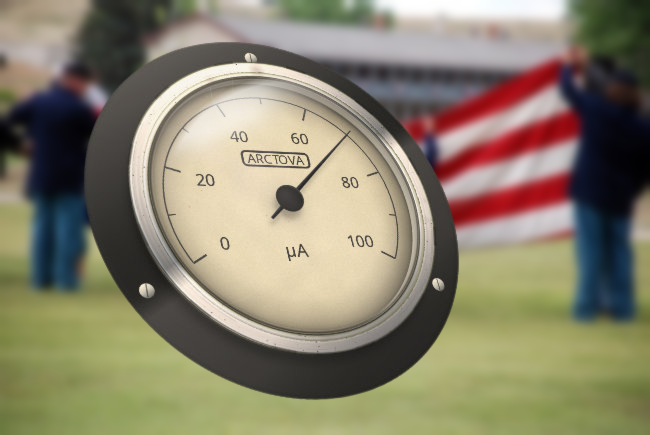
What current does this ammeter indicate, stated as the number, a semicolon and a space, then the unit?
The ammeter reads 70; µA
